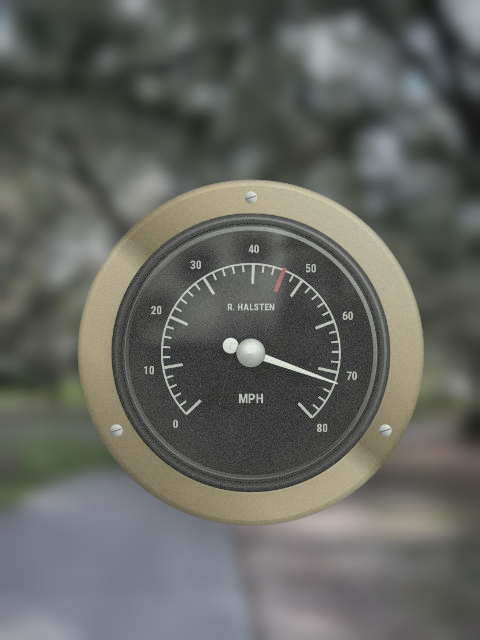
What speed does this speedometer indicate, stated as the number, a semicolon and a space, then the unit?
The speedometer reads 72; mph
